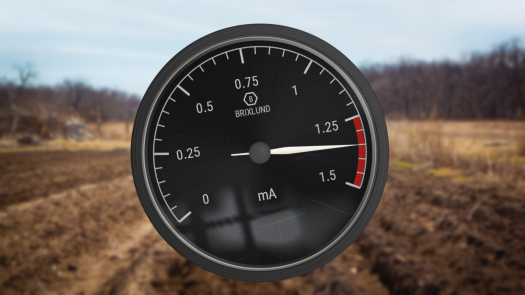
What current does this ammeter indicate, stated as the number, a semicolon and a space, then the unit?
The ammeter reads 1.35; mA
